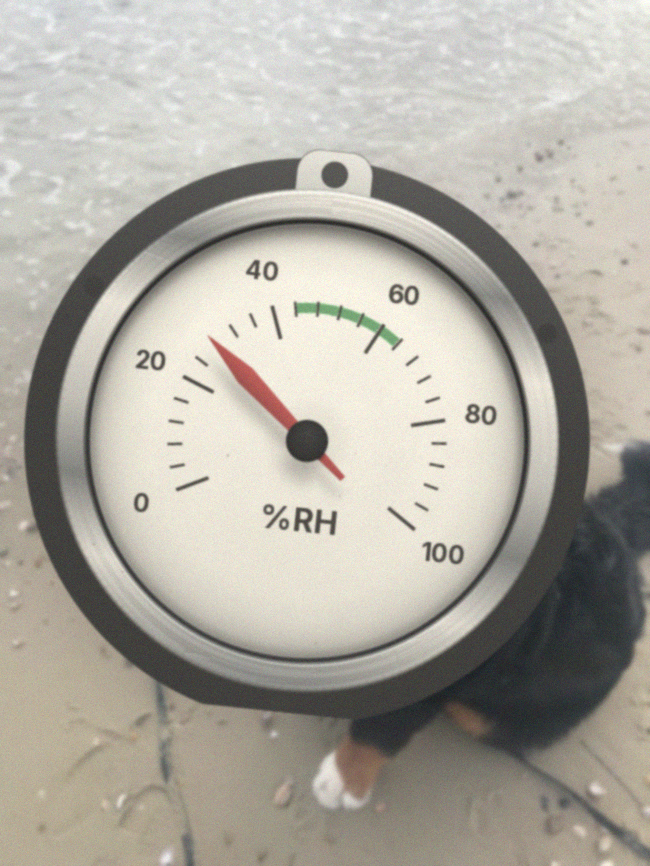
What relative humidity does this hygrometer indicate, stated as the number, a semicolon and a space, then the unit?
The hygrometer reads 28; %
